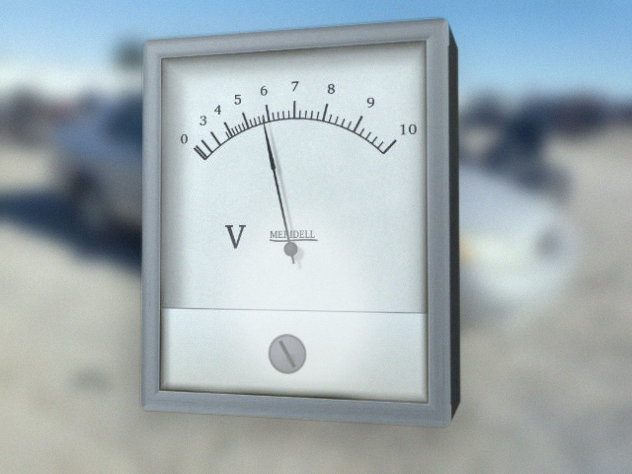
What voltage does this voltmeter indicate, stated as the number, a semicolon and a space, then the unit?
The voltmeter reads 5.8; V
